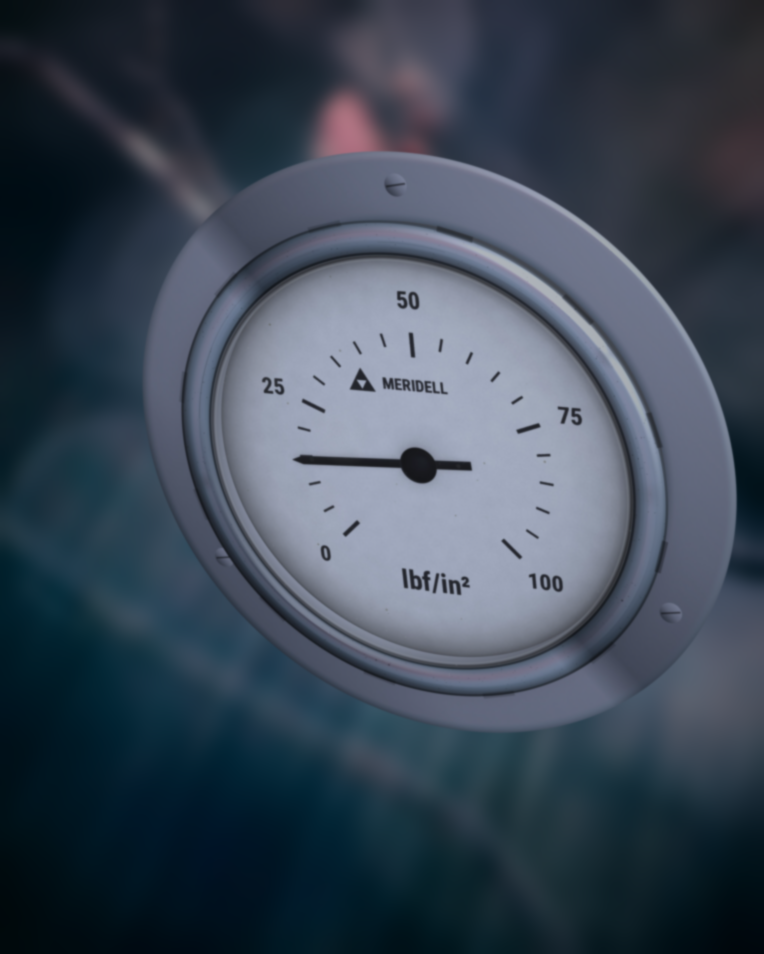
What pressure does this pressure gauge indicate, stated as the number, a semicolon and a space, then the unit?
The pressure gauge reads 15; psi
